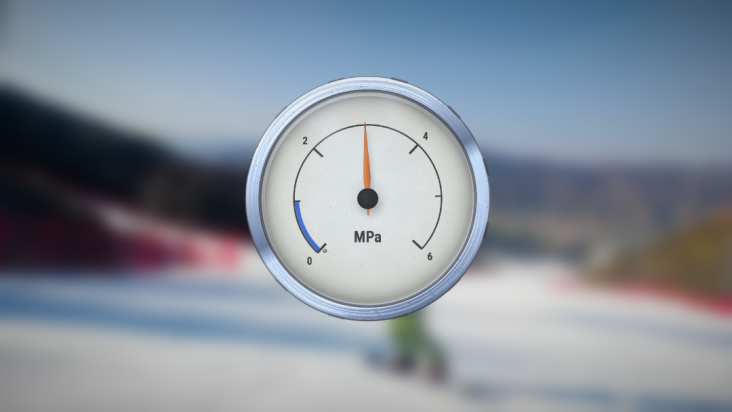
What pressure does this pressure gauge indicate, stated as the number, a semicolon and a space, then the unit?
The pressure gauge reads 3; MPa
